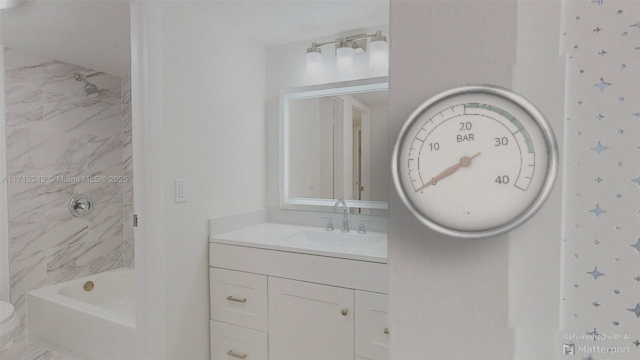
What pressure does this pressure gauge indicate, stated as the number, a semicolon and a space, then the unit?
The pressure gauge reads 0; bar
